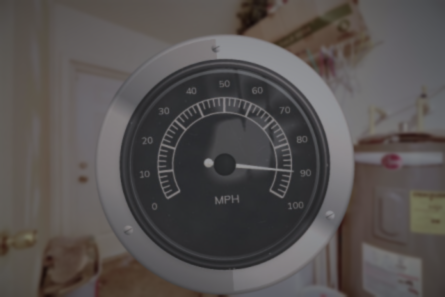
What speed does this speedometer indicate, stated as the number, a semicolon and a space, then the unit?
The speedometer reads 90; mph
